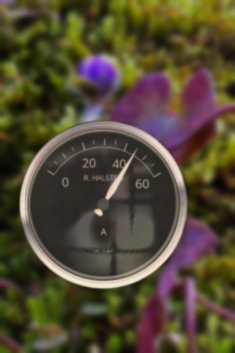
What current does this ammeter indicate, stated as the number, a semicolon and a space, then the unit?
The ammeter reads 45; A
